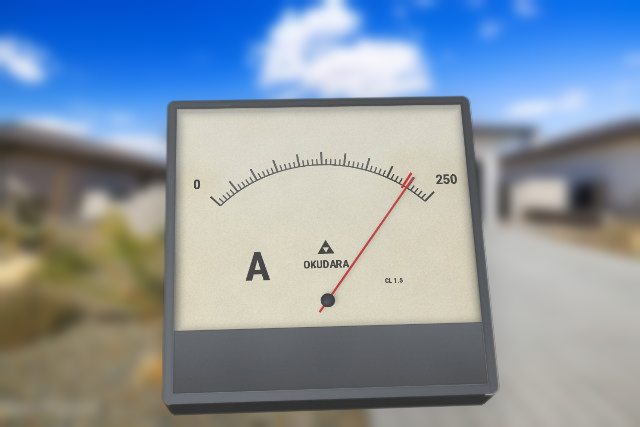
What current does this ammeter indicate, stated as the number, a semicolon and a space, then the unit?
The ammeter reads 225; A
